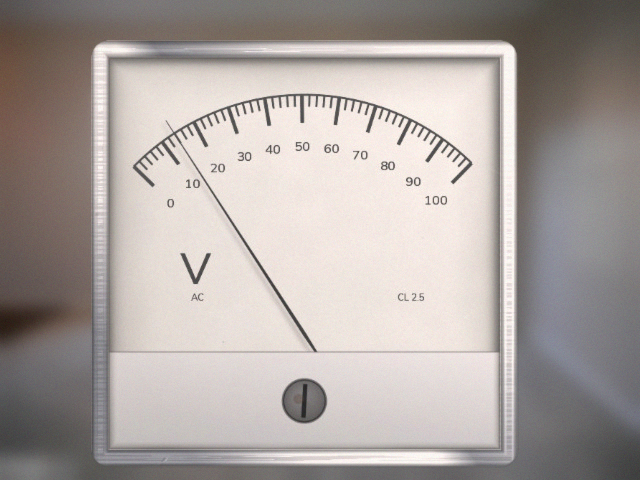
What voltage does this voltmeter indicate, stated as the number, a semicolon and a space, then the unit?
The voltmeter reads 14; V
